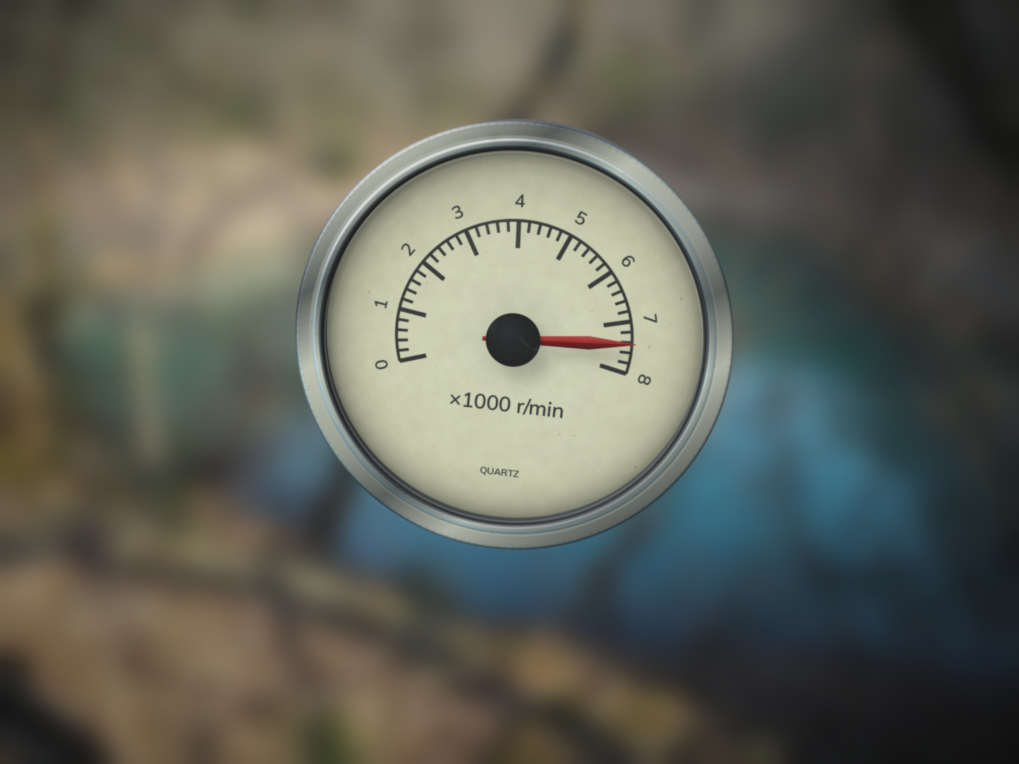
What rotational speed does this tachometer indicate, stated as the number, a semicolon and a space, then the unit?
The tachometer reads 7400; rpm
